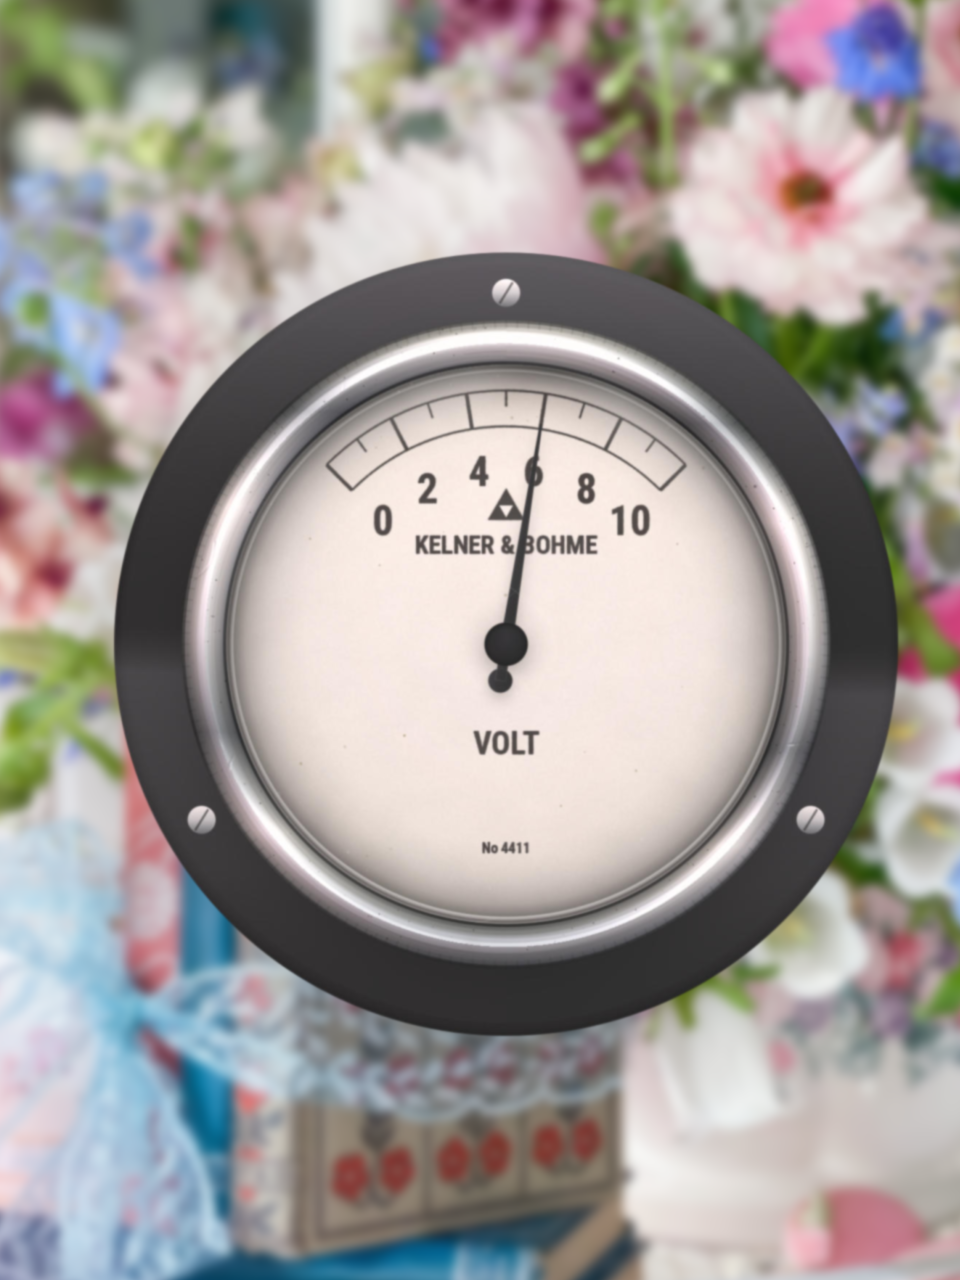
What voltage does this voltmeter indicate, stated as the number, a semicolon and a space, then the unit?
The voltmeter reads 6; V
